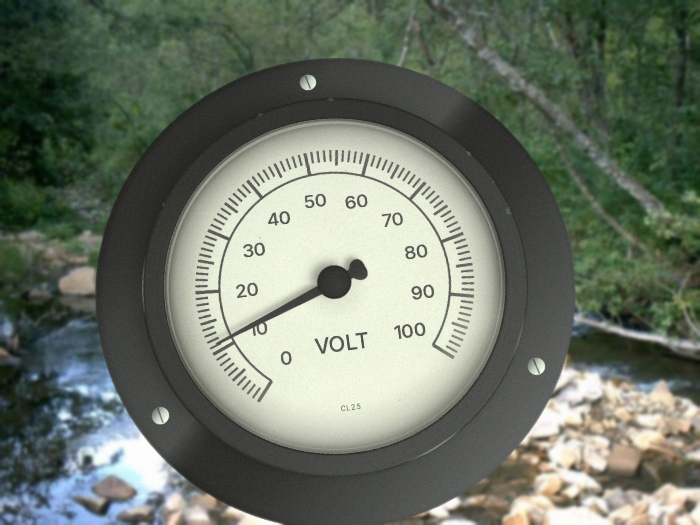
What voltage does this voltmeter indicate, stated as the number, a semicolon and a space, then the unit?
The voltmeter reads 11; V
